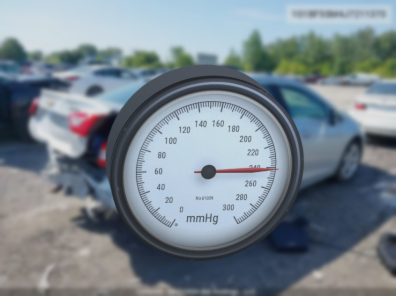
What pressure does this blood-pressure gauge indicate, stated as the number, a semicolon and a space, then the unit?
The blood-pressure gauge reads 240; mmHg
